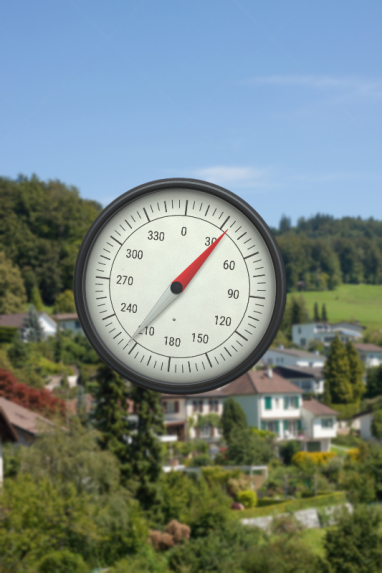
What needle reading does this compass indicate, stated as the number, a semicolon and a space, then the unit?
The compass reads 35; °
